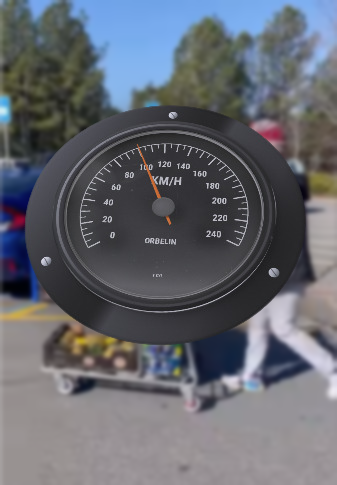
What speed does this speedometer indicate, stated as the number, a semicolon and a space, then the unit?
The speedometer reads 100; km/h
